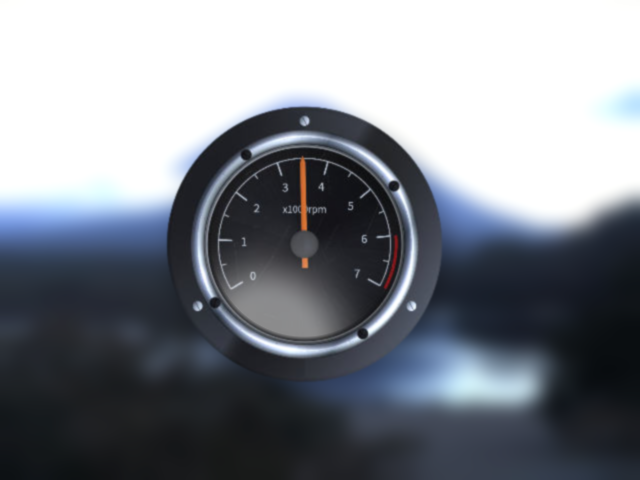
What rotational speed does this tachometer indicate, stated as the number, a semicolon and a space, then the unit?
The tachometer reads 3500; rpm
